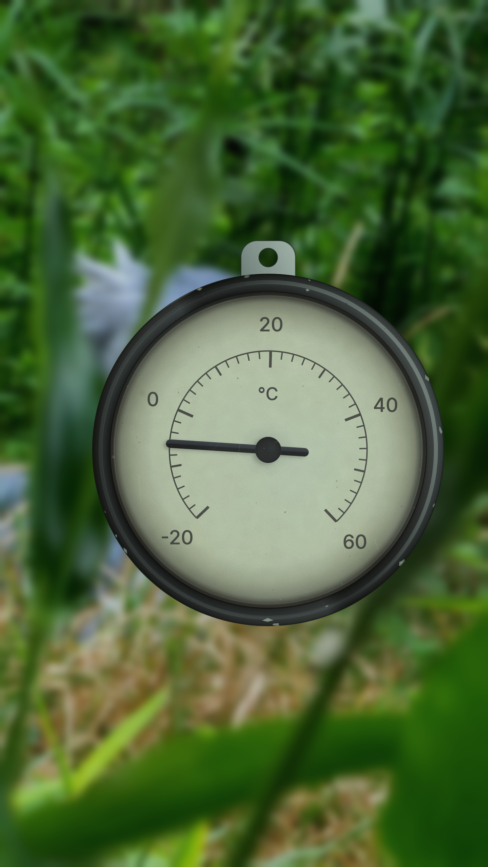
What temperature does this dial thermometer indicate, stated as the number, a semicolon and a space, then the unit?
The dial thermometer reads -6; °C
